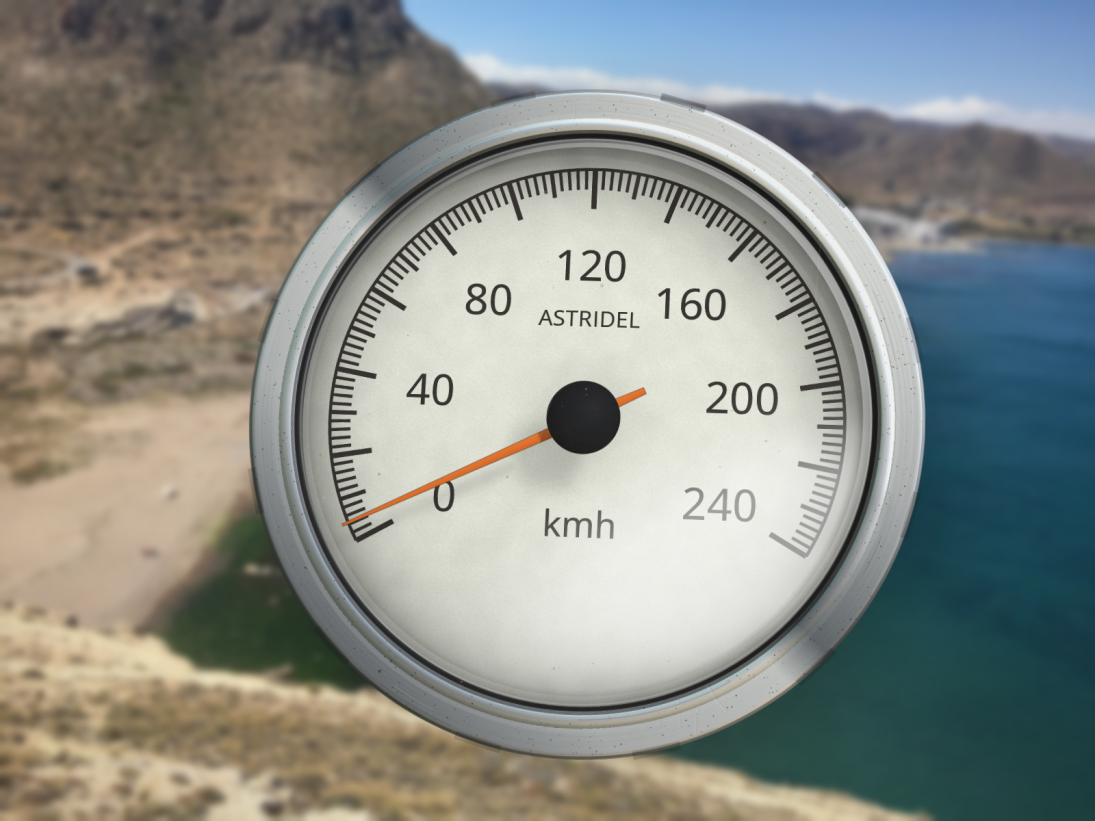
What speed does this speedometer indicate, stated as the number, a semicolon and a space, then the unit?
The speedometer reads 4; km/h
